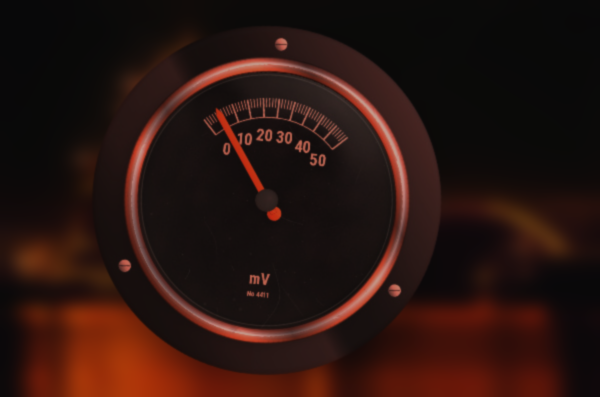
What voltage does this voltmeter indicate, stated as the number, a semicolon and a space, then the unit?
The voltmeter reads 5; mV
